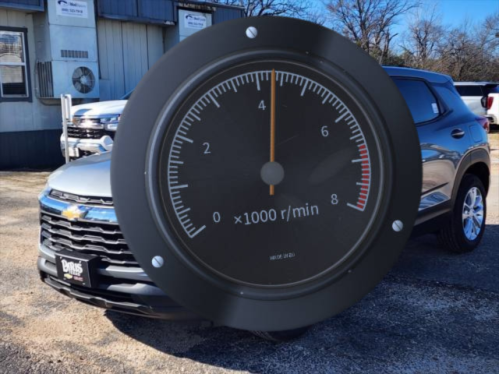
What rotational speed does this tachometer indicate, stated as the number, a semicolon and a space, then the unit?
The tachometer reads 4300; rpm
